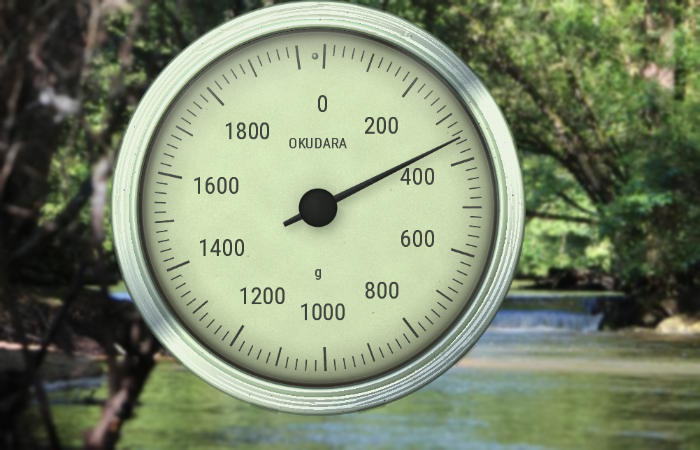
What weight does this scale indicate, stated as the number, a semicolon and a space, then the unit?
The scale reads 350; g
